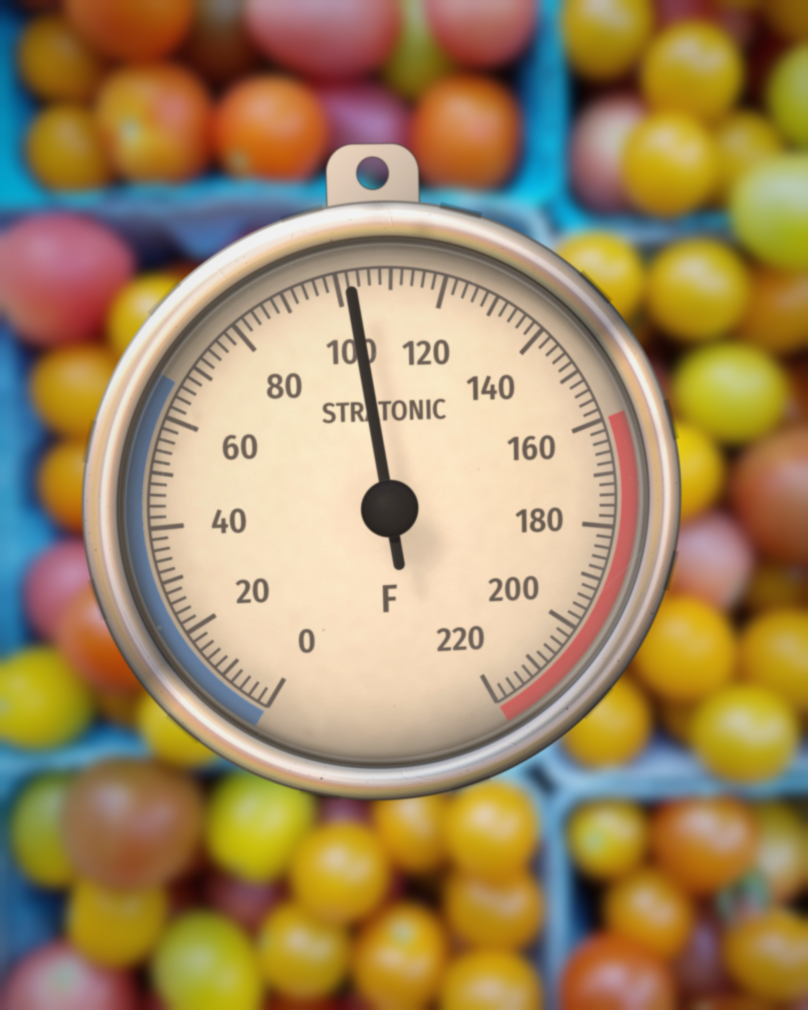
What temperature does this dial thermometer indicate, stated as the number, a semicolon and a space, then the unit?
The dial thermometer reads 102; °F
